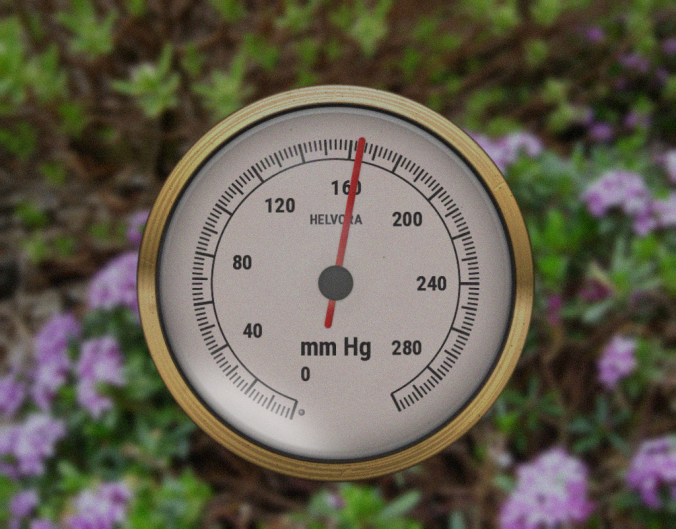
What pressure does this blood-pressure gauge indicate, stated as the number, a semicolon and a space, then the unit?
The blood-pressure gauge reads 164; mmHg
